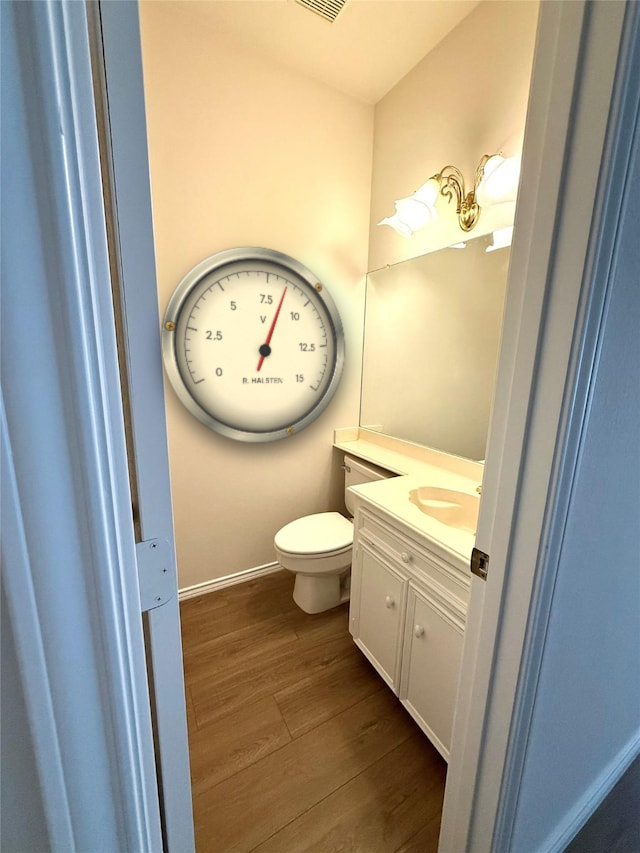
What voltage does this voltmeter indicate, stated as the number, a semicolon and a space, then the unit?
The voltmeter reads 8.5; V
